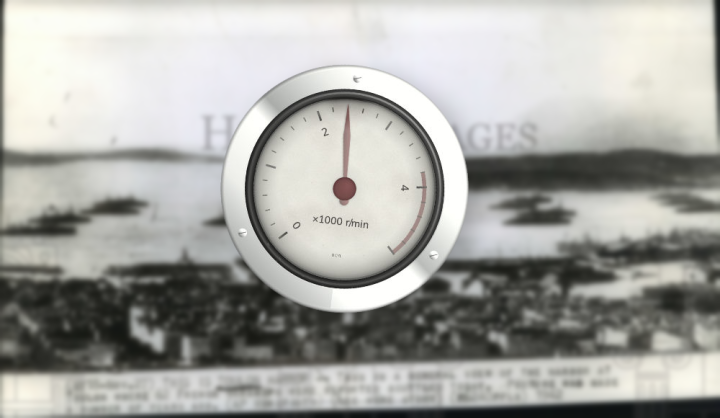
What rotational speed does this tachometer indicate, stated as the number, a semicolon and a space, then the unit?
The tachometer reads 2400; rpm
